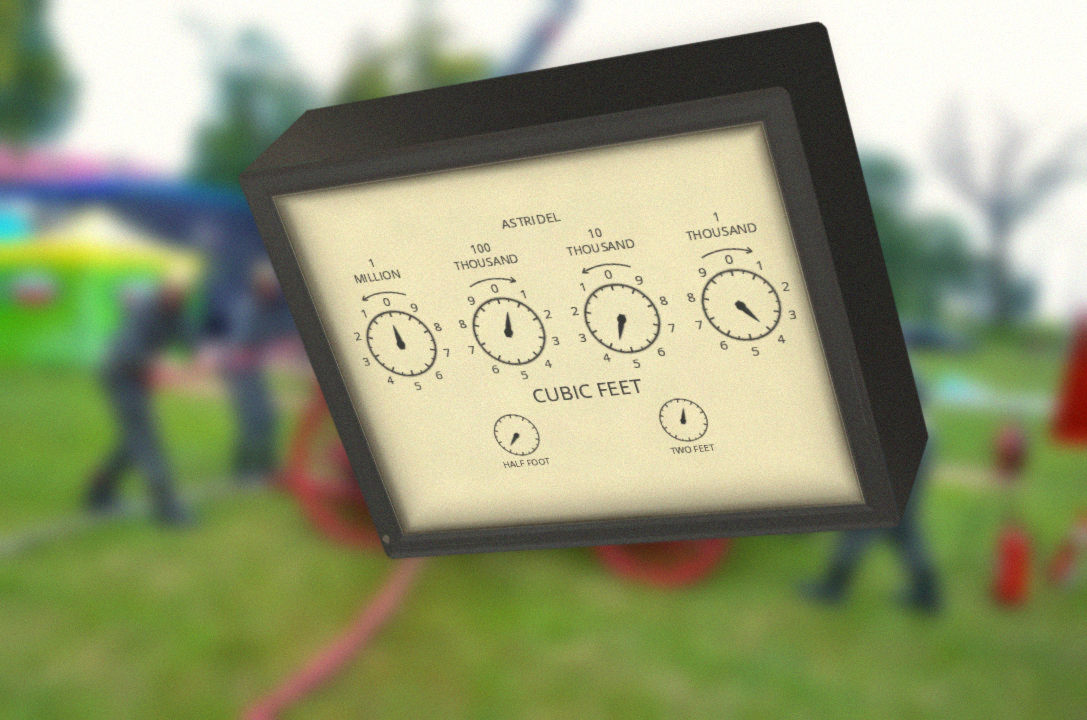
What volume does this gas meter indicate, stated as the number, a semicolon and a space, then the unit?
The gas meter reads 4400; ft³
